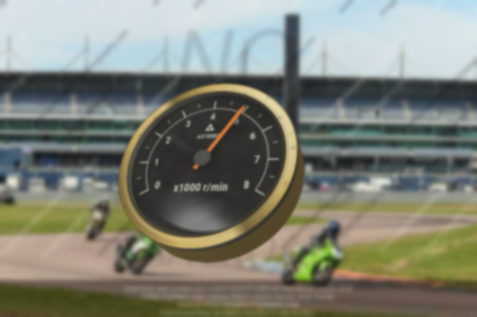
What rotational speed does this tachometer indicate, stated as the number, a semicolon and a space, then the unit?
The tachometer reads 5000; rpm
